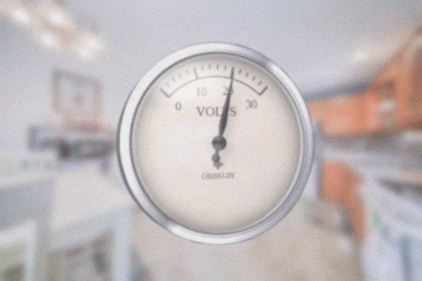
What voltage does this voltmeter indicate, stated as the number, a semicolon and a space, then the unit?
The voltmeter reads 20; V
